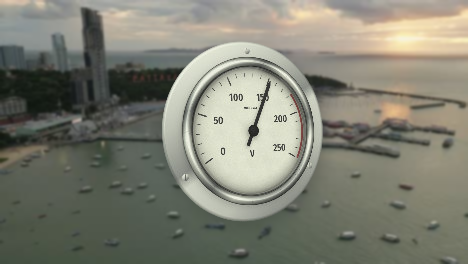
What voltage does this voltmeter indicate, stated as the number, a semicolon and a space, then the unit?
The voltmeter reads 150; V
